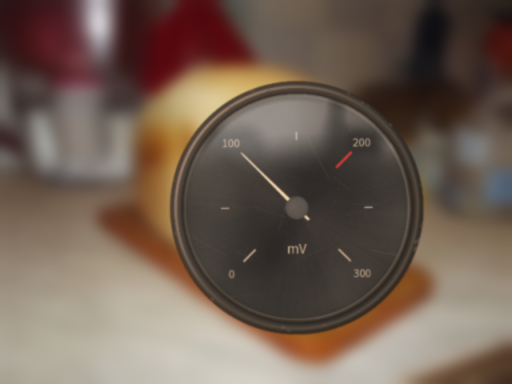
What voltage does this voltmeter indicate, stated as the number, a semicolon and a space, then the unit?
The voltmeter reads 100; mV
